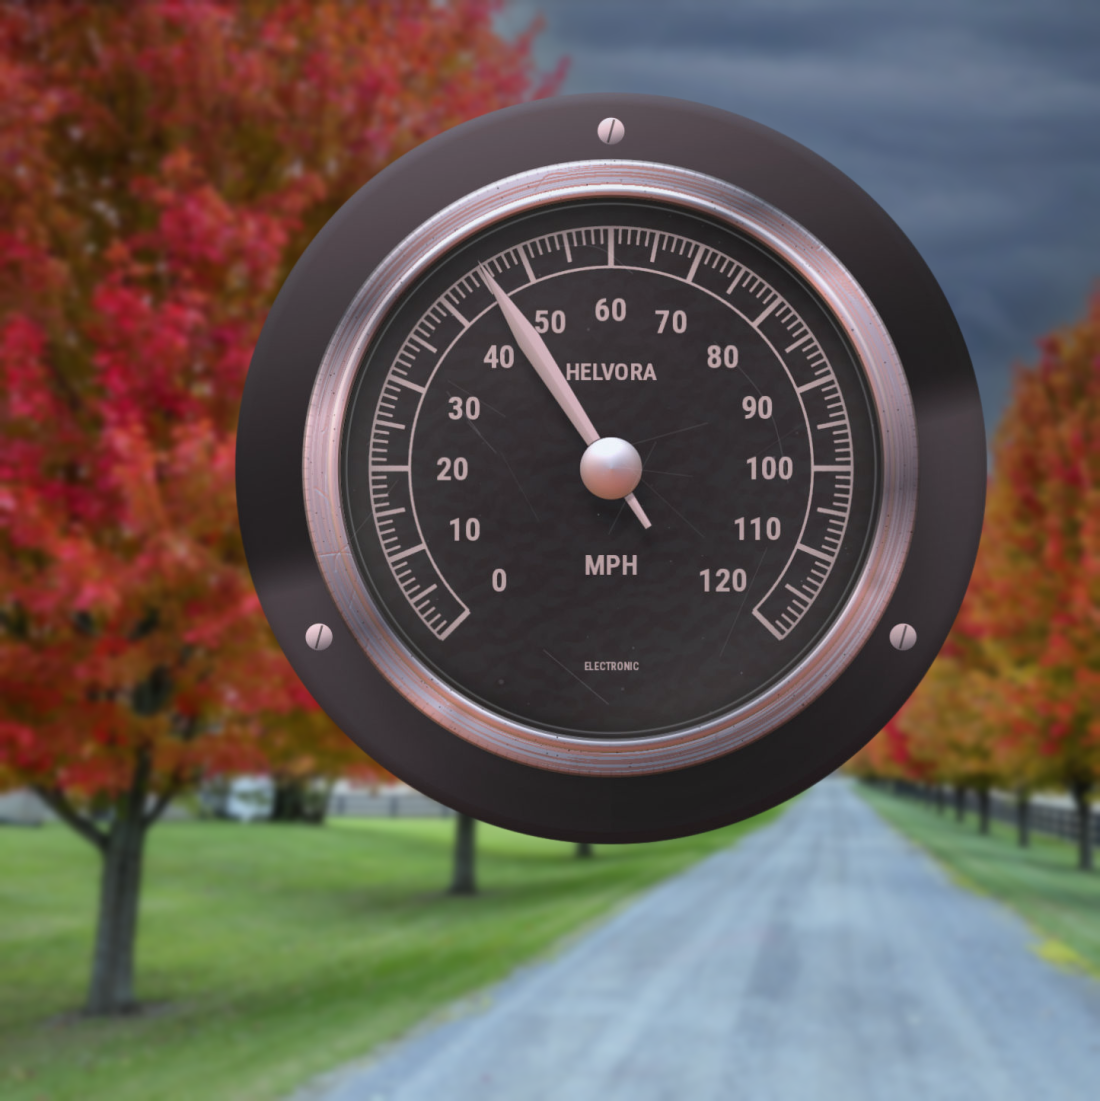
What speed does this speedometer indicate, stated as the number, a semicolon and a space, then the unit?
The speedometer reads 45.5; mph
